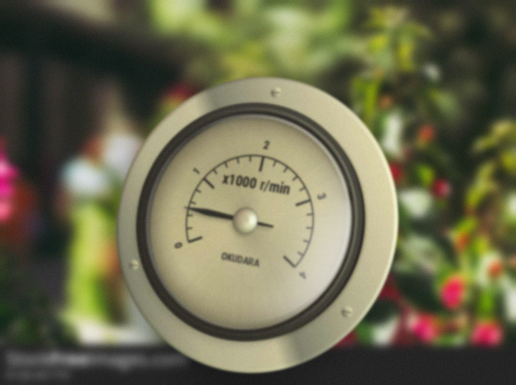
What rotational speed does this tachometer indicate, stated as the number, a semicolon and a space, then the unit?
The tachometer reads 500; rpm
